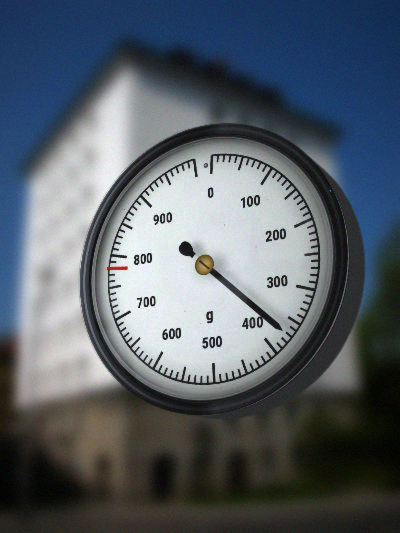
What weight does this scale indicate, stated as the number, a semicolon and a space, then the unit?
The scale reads 370; g
